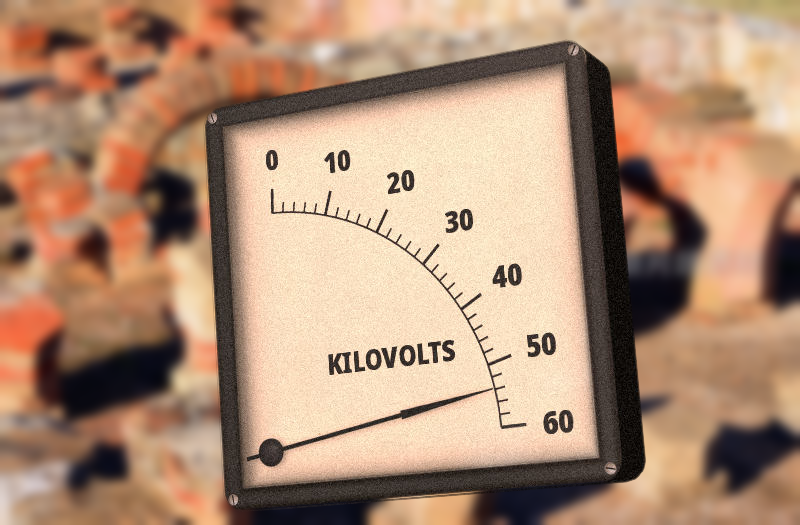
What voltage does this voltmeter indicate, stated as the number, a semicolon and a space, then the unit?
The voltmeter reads 54; kV
